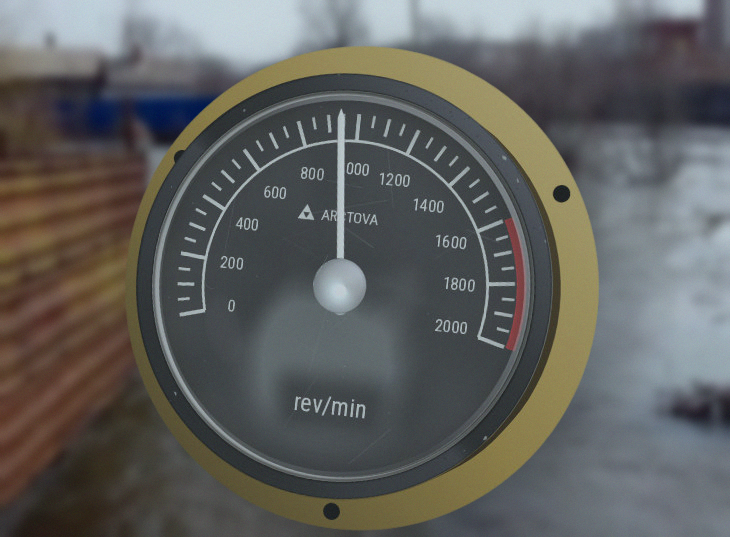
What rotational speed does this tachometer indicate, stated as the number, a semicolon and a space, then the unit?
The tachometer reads 950; rpm
